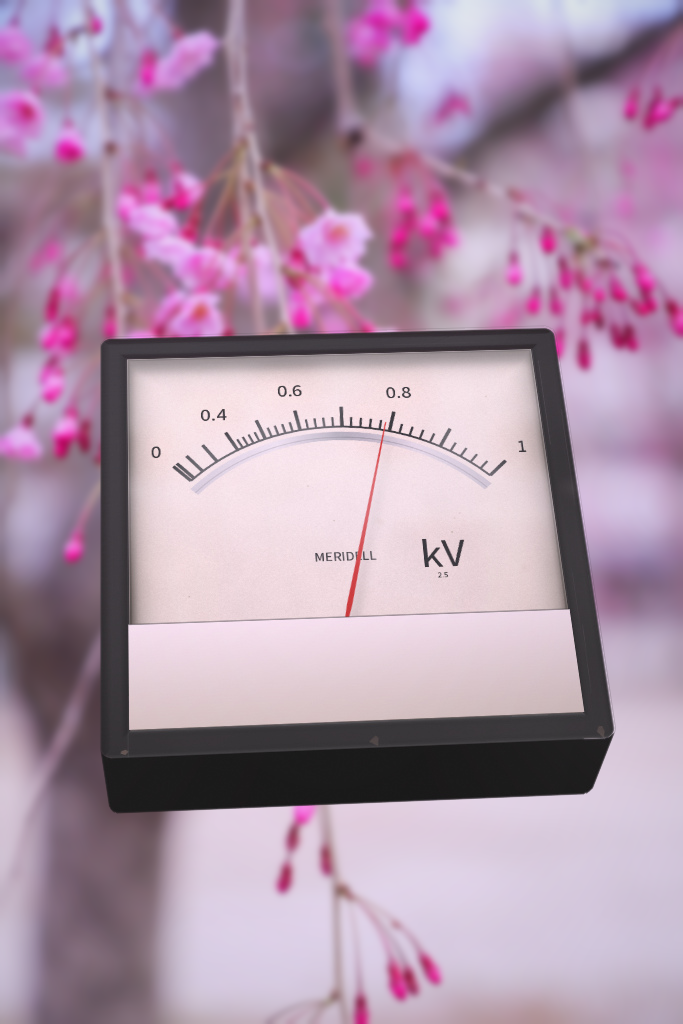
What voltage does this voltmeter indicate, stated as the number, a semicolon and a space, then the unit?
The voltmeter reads 0.79; kV
